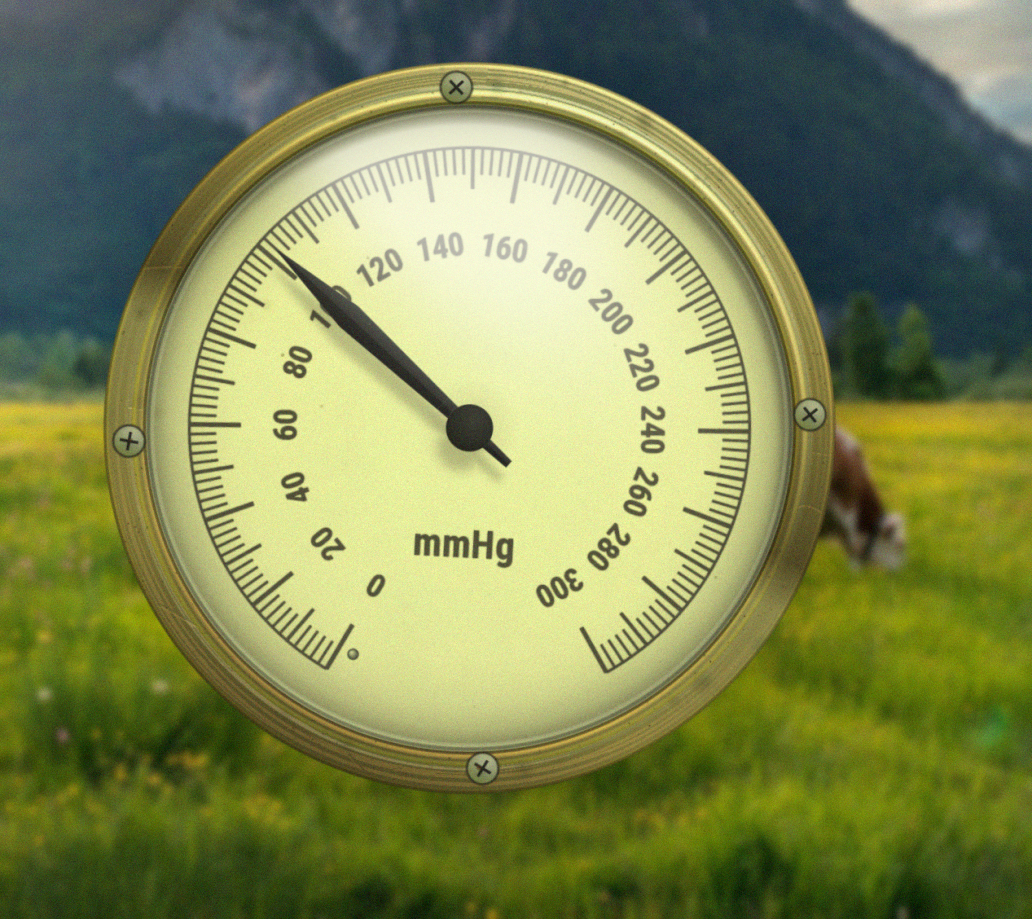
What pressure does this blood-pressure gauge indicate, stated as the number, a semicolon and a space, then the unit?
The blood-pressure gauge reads 102; mmHg
